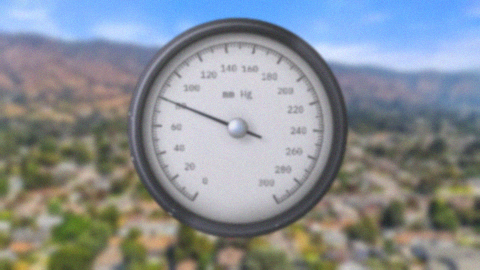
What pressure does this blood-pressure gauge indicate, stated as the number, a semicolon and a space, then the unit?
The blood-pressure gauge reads 80; mmHg
